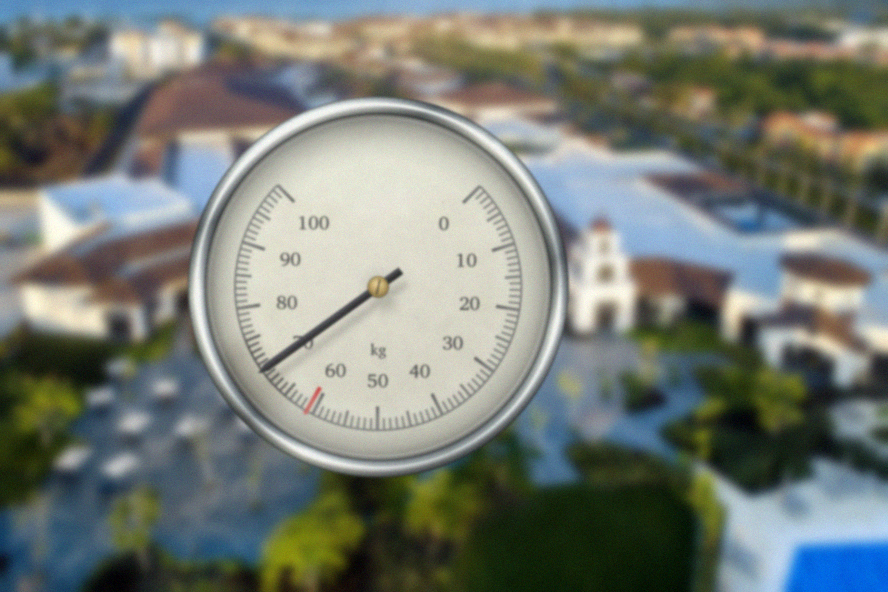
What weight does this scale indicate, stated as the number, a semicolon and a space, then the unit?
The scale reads 70; kg
